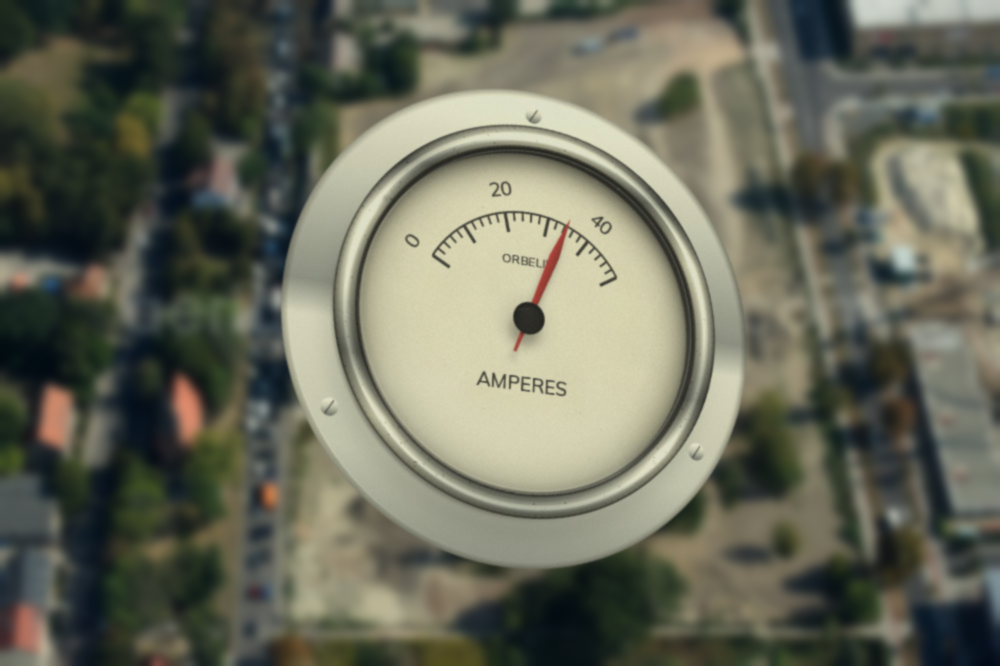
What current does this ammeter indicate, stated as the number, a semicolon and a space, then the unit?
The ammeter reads 34; A
